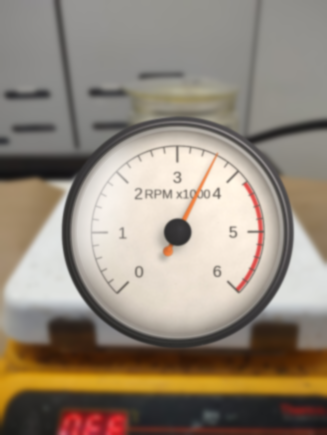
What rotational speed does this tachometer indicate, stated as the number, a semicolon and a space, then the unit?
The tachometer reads 3600; rpm
